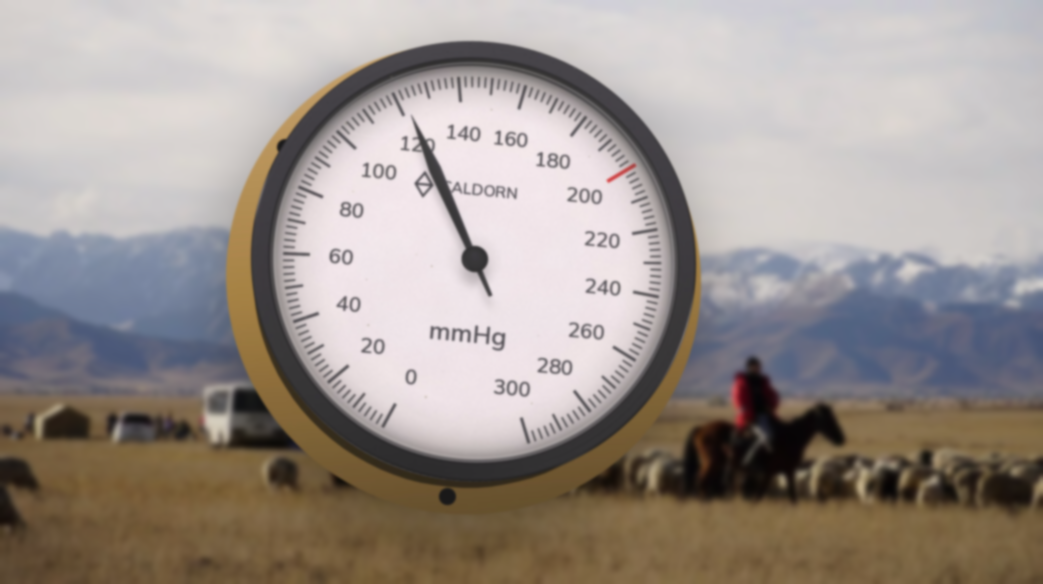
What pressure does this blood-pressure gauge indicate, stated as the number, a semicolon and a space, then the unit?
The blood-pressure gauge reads 122; mmHg
